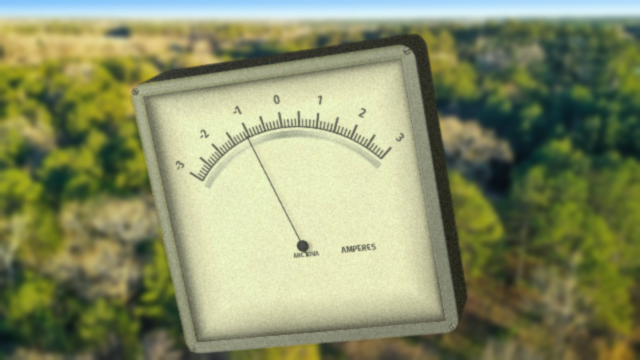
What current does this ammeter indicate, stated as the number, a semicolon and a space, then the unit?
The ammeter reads -1; A
